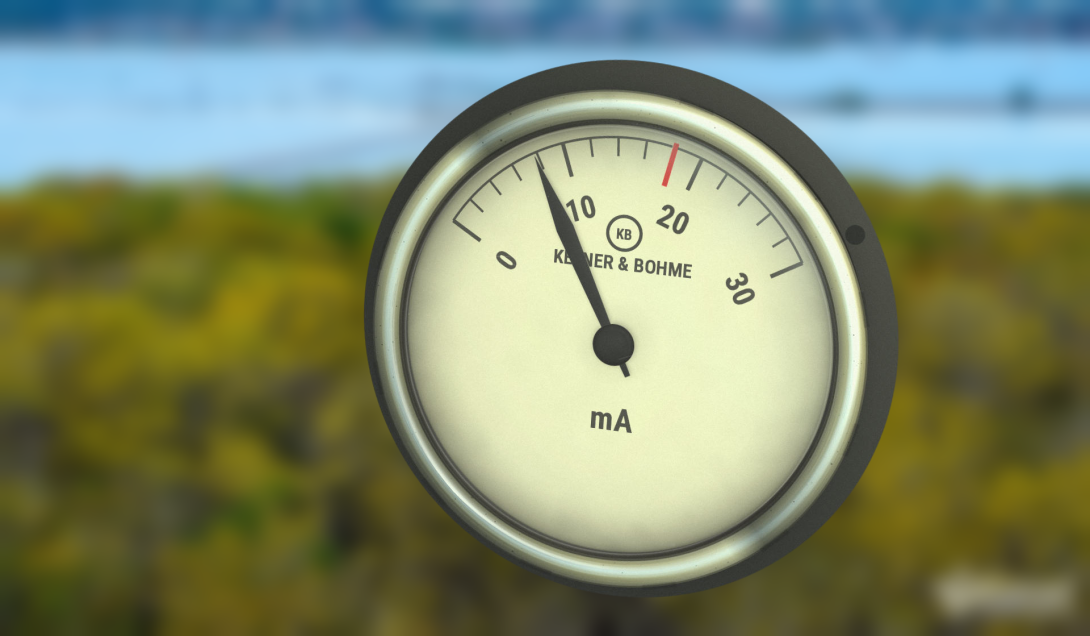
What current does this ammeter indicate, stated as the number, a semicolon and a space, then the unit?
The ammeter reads 8; mA
